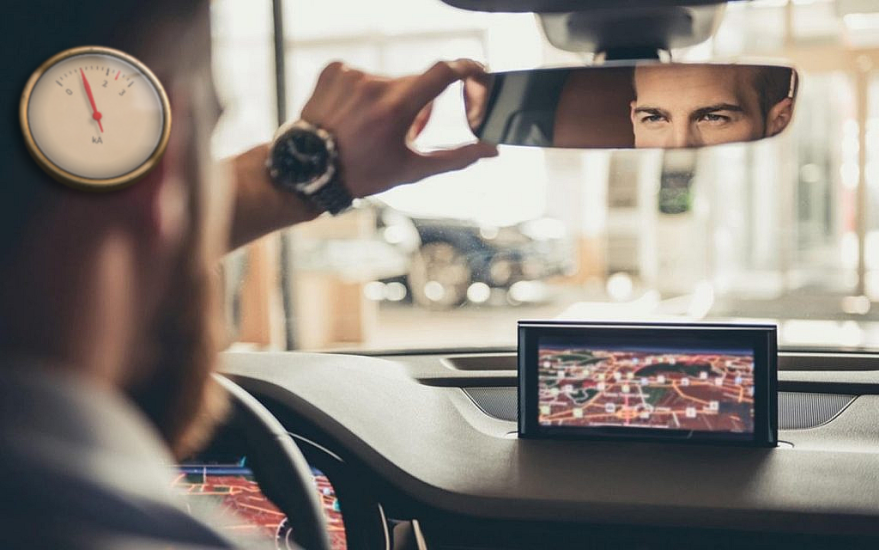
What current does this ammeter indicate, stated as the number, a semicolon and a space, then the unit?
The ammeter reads 1; kA
